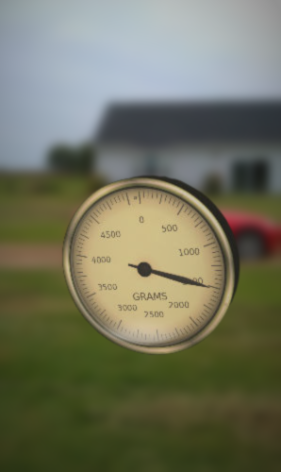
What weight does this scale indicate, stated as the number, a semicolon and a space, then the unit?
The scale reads 1500; g
